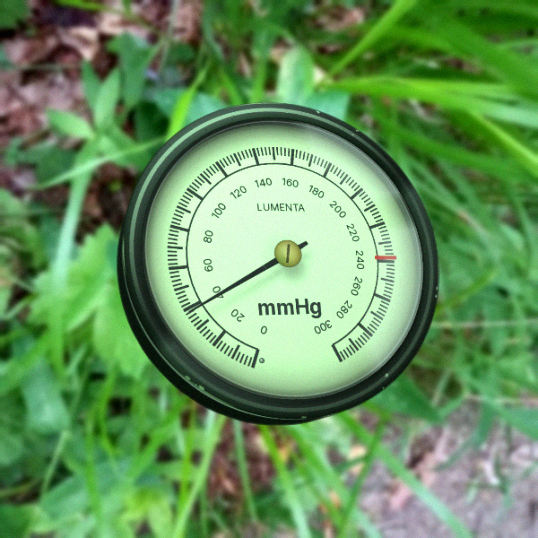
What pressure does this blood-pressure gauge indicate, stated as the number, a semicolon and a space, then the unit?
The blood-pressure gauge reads 38; mmHg
